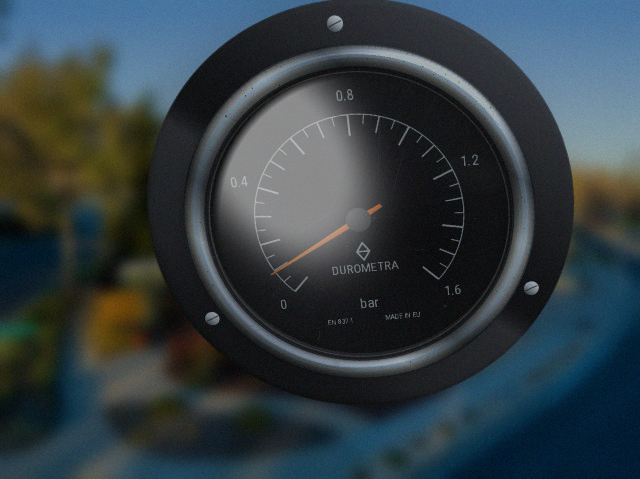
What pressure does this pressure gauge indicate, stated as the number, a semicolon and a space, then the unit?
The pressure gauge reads 0.1; bar
